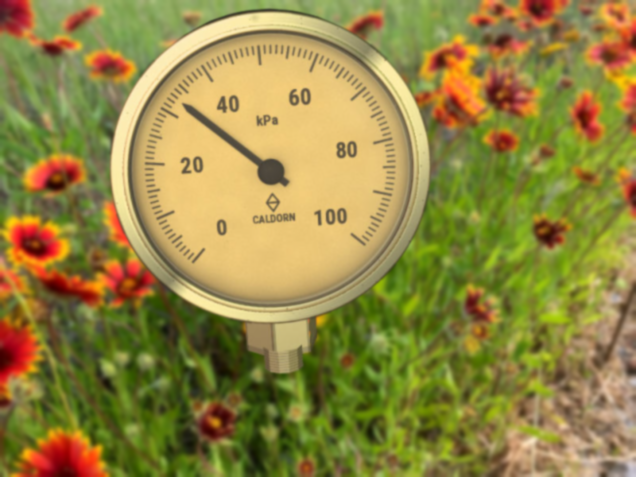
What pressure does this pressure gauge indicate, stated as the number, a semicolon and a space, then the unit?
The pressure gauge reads 33; kPa
